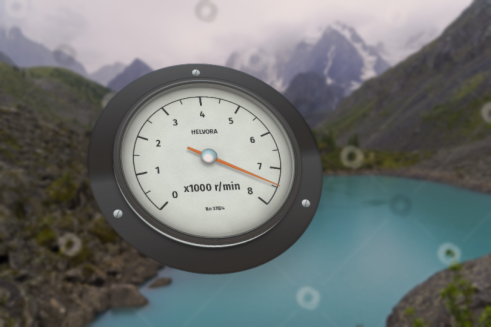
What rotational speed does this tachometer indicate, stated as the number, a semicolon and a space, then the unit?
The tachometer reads 7500; rpm
